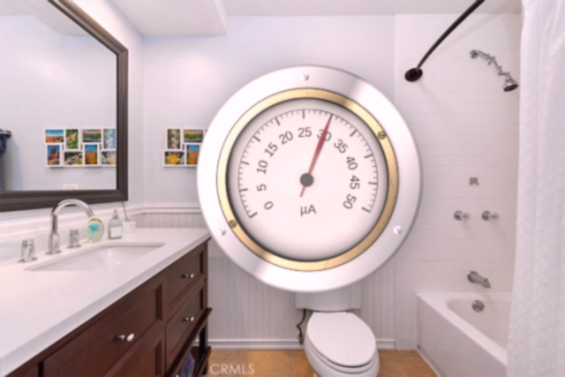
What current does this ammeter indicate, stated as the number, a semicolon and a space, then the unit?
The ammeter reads 30; µA
